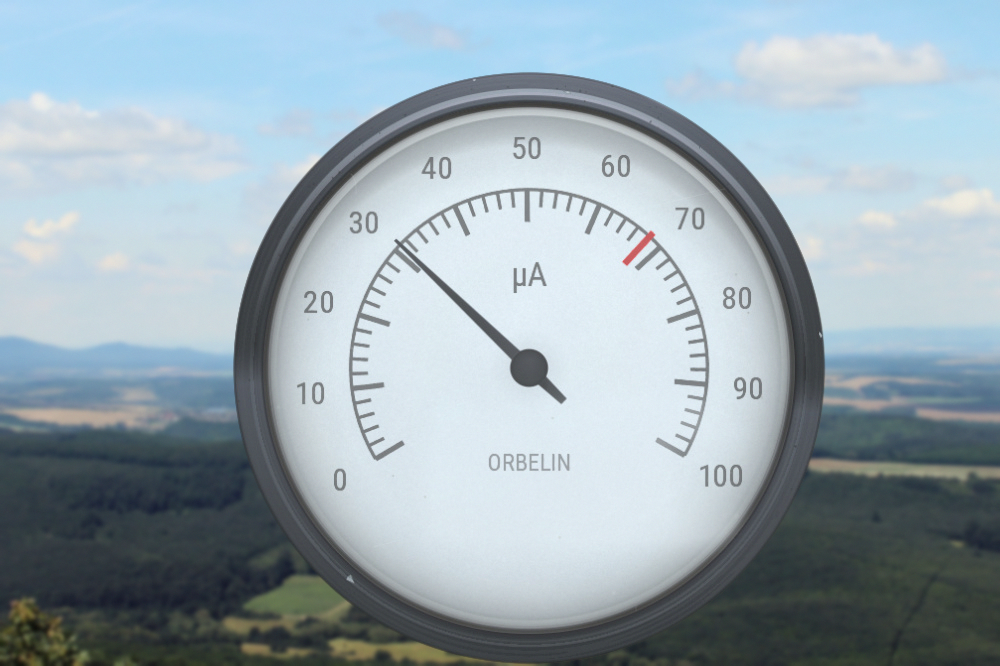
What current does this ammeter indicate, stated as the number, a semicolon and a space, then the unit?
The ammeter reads 31; µA
